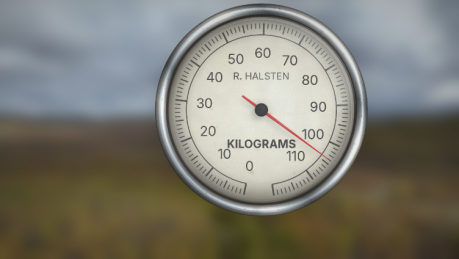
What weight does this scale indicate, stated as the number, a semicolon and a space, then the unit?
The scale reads 104; kg
